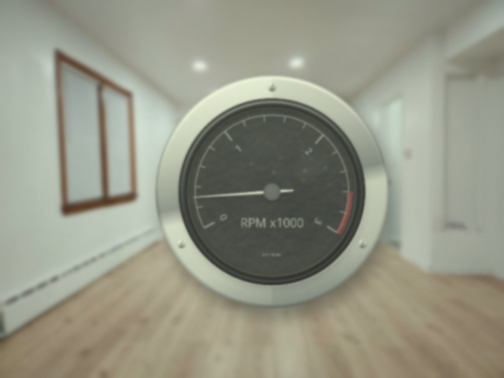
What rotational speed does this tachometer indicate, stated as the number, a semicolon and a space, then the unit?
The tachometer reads 300; rpm
